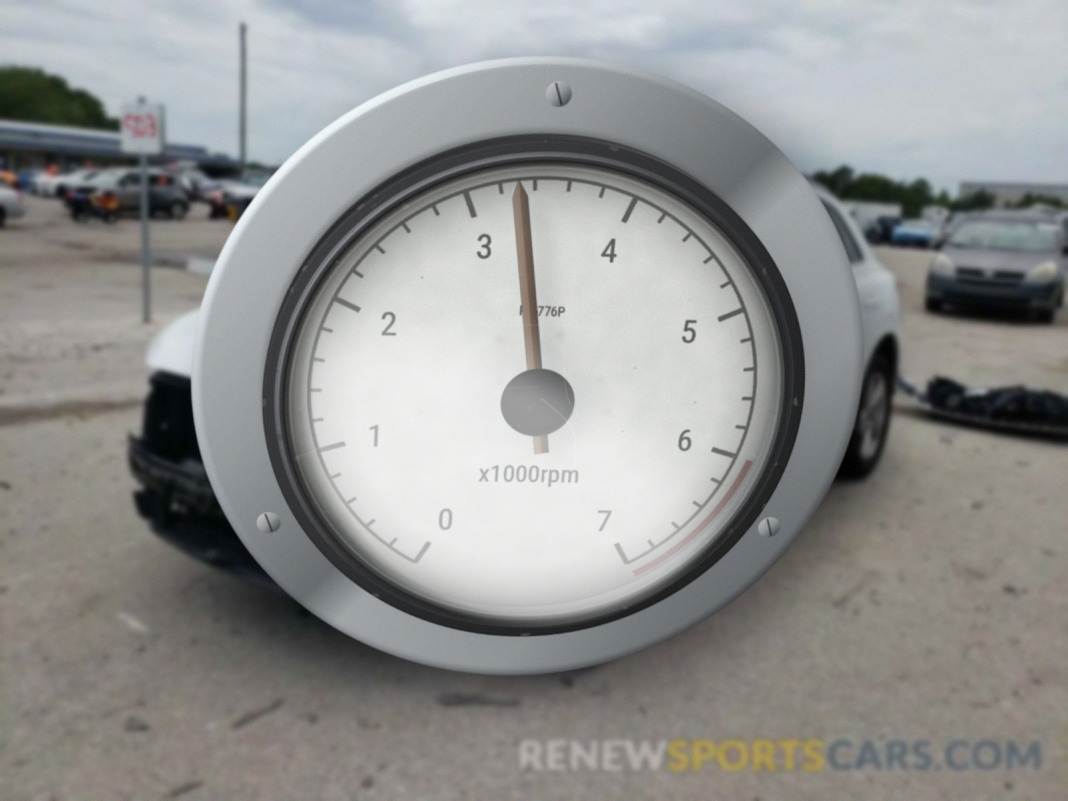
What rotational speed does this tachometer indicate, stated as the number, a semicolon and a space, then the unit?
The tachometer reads 3300; rpm
